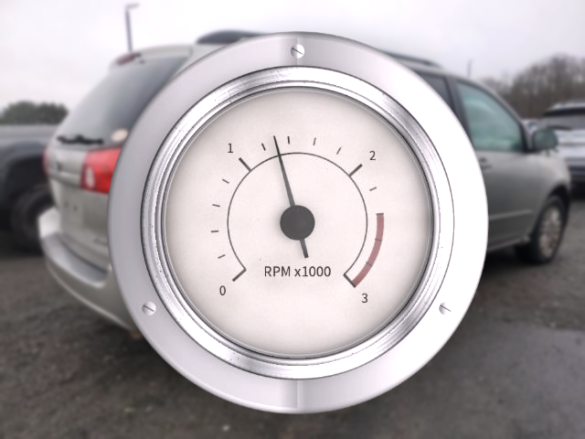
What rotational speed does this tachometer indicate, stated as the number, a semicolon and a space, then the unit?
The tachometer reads 1300; rpm
